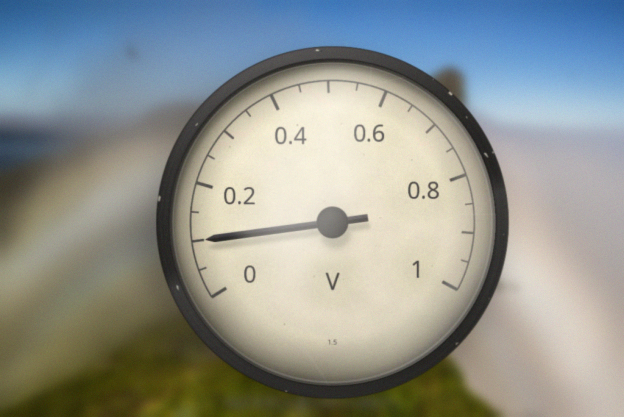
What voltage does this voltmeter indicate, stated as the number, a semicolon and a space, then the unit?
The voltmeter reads 0.1; V
